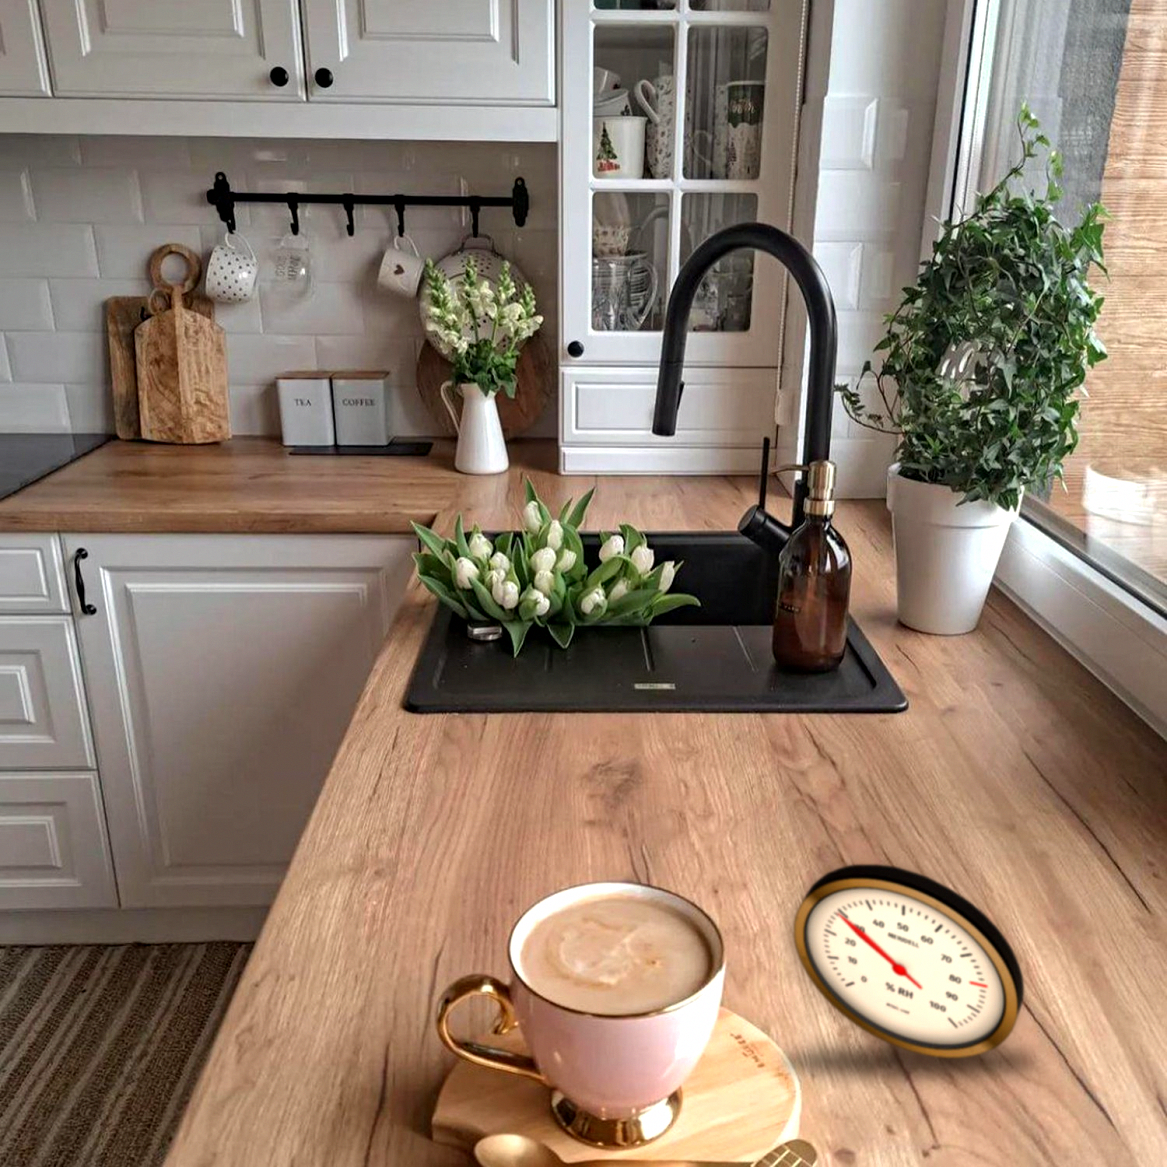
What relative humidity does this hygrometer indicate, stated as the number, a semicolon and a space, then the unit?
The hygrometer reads 30; %
